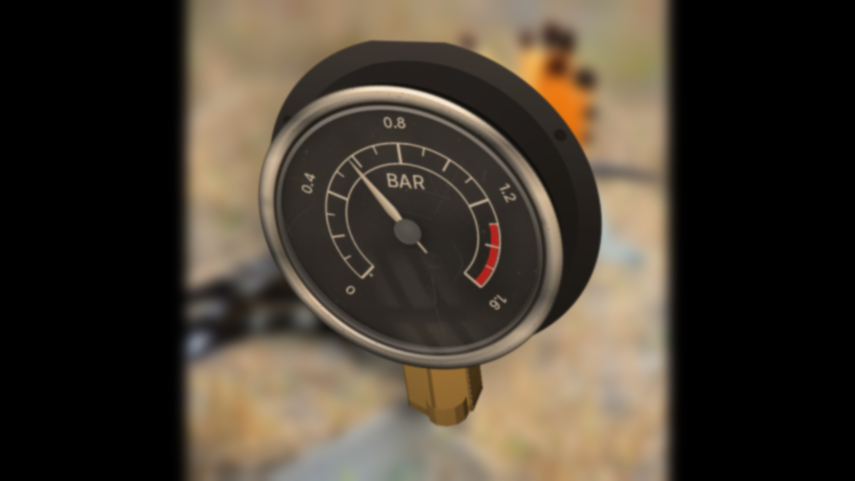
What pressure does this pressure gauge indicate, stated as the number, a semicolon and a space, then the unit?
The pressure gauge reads 0.6; bar
